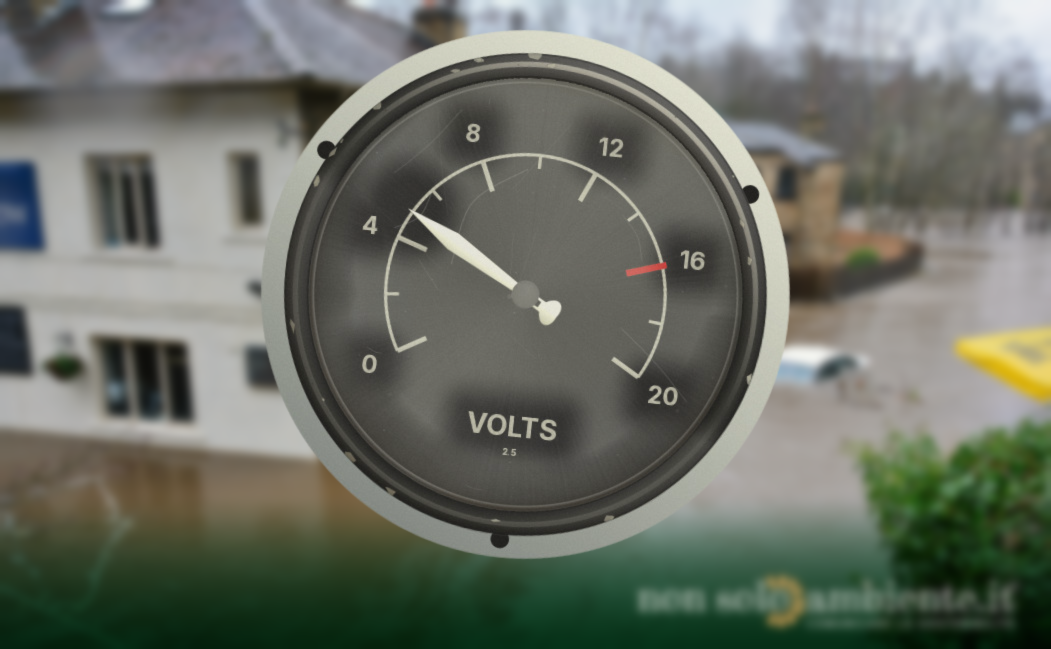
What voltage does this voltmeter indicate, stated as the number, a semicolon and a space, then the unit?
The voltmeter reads 5; V
